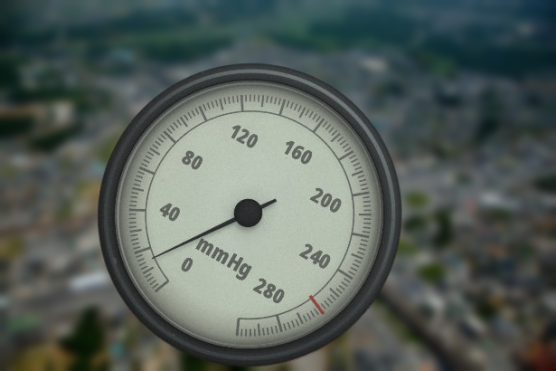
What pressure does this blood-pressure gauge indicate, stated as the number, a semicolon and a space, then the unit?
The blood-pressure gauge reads 14; mmHg
